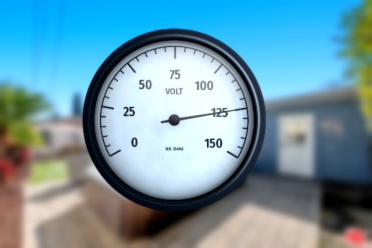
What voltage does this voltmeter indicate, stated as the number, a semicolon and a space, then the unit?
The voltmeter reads 125; V
